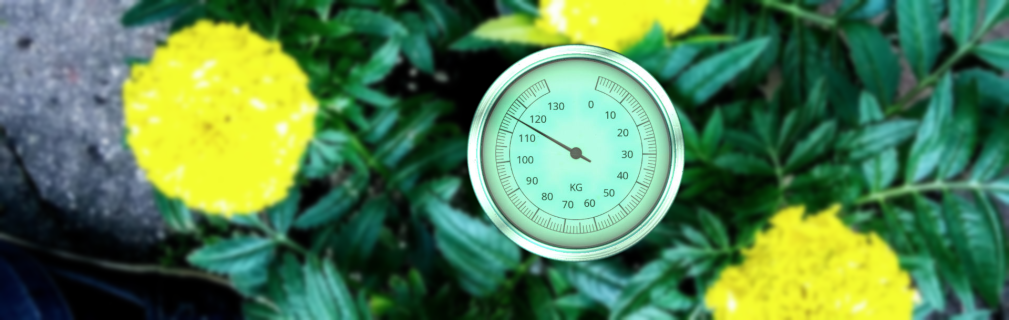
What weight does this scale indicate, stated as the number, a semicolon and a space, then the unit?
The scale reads 115; kg
